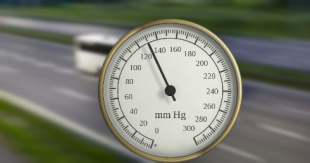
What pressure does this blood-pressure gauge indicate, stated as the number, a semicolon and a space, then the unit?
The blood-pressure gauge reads 130; mmHg
